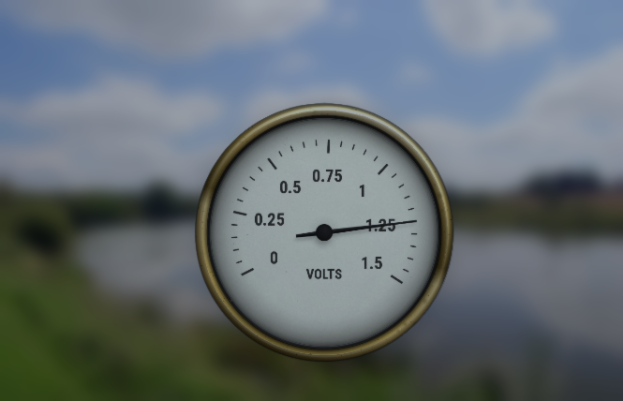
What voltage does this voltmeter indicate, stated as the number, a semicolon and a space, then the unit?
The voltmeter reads 1.25; V
